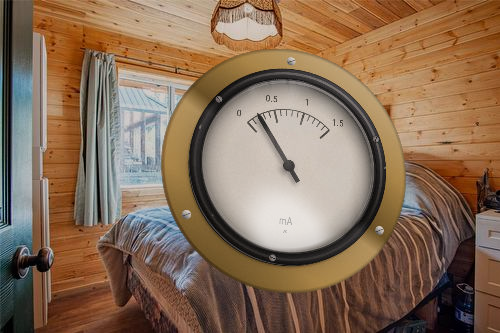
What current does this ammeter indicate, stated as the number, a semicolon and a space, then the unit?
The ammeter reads 0.2; mA
